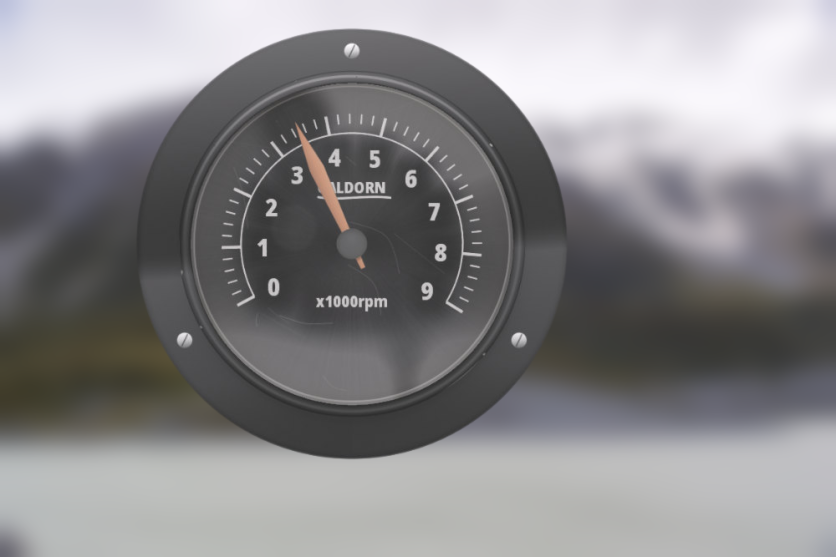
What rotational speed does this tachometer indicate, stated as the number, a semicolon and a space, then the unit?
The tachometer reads 3500; rpm
